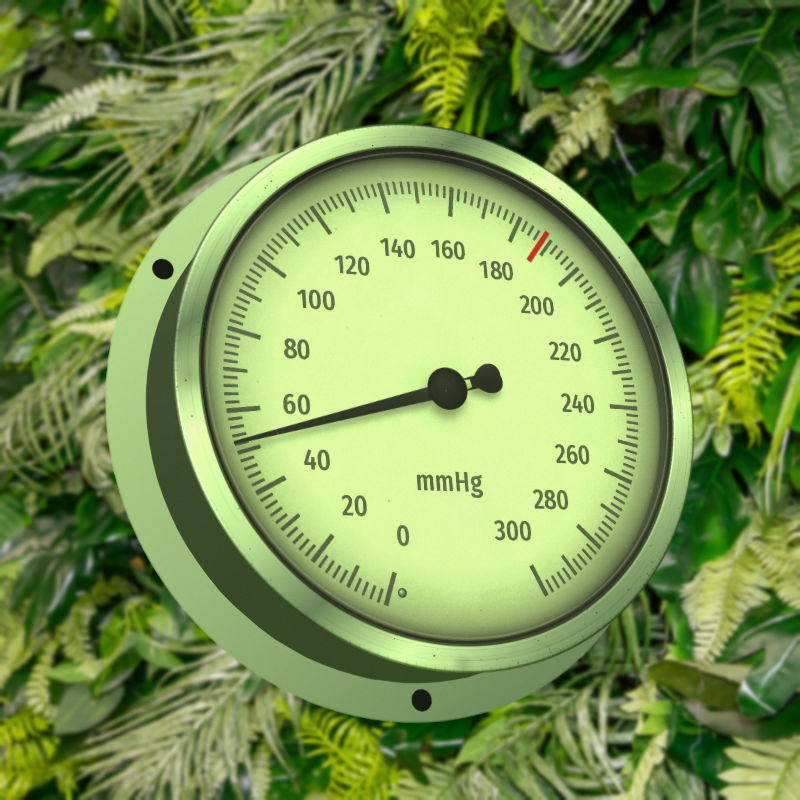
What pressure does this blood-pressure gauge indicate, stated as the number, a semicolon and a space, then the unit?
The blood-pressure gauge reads 52; mmHg
